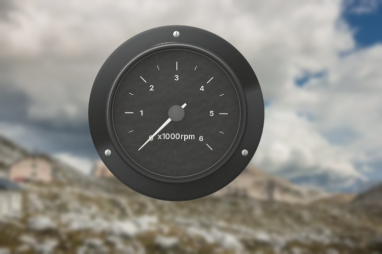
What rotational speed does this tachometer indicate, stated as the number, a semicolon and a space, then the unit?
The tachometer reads 0; rpm
